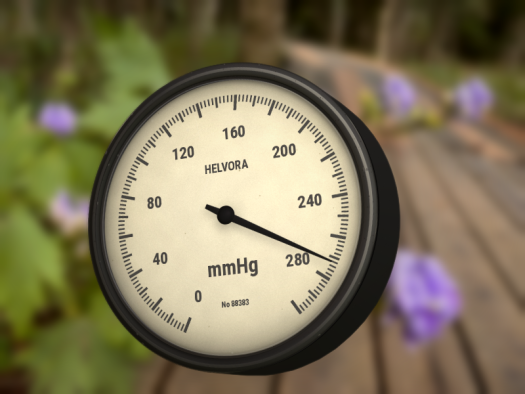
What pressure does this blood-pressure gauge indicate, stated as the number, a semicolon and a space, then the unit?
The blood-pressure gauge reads 272; mmHg
